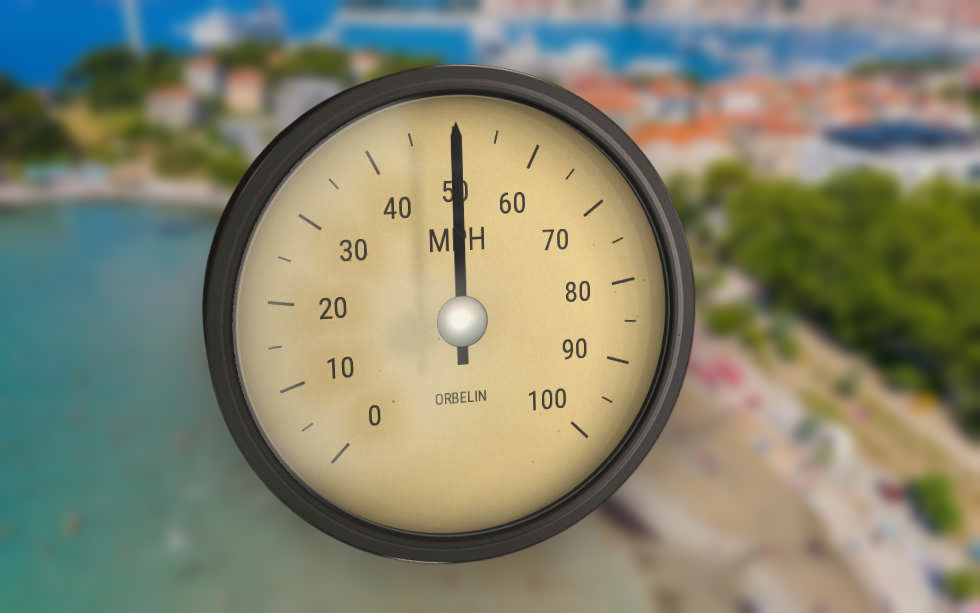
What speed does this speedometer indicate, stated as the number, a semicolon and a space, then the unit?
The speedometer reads 50; mph
